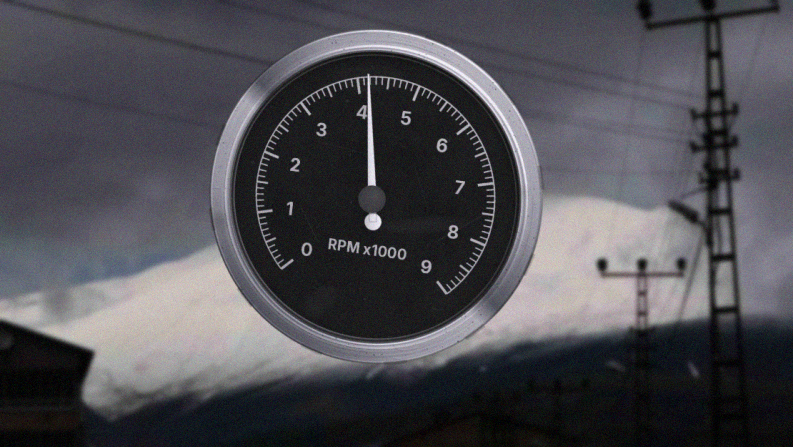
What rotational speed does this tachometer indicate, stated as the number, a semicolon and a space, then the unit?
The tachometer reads 4200; rpm
